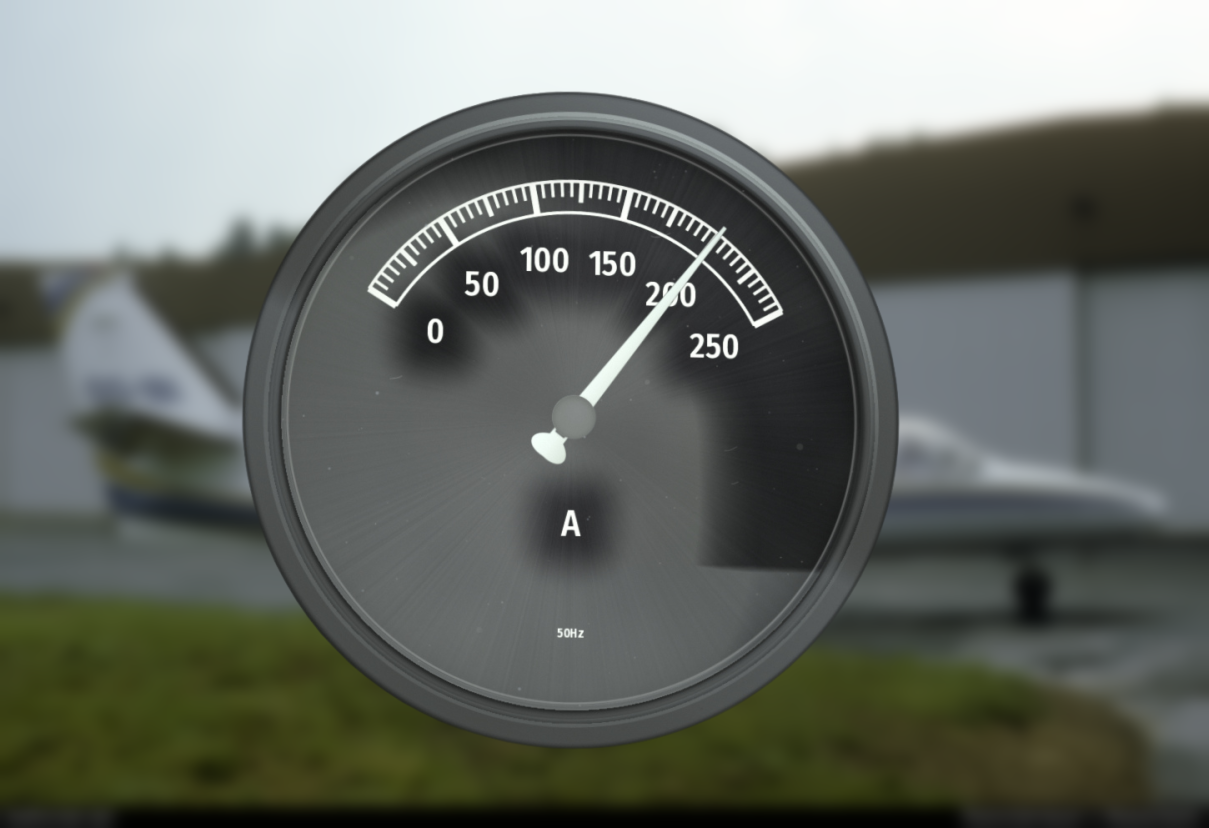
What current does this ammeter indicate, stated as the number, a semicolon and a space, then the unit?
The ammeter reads 200; A
